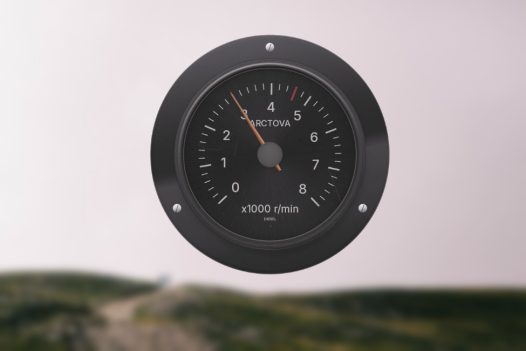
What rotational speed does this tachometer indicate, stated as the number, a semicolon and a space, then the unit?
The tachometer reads 3000; rpm
